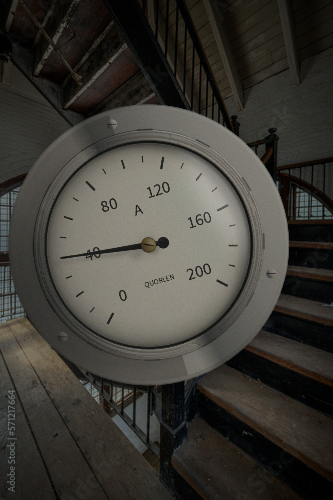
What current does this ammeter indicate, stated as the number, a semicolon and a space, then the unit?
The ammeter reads 40; A
